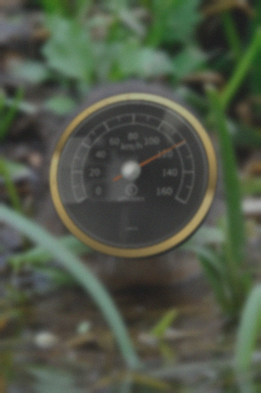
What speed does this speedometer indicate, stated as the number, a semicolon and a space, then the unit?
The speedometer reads 120; km/h
